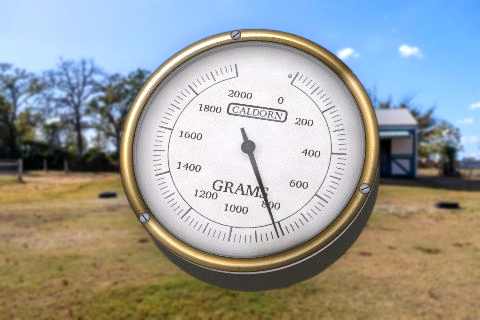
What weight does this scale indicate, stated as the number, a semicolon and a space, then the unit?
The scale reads 820; g
